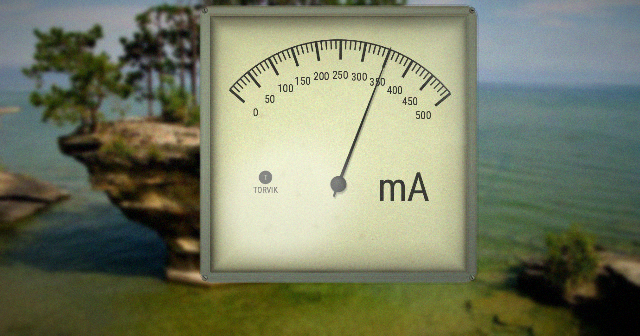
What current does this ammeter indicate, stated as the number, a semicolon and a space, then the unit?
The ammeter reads 350; mA
